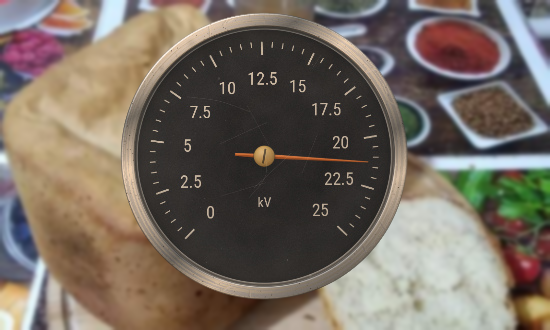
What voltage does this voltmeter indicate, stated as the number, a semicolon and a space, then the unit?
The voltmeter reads 21.25; kV
